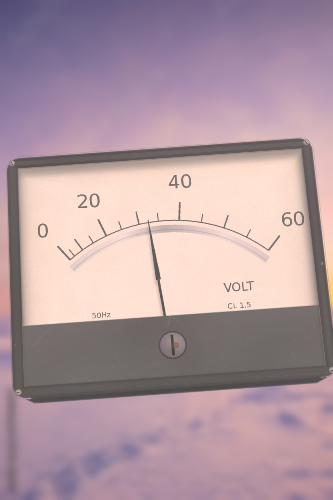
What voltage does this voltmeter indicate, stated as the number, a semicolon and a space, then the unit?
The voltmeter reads 32.5; V
